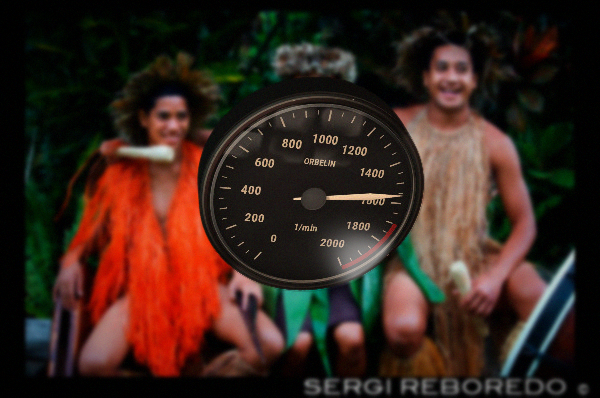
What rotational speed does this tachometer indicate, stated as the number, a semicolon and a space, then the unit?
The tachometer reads 1550; rpm
